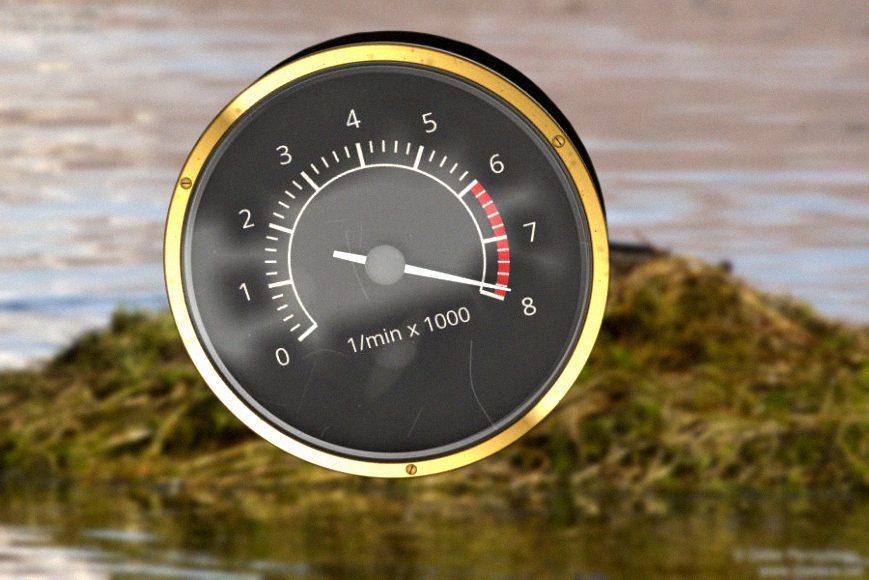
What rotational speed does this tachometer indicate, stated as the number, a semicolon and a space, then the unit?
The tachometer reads 7800; rpm
